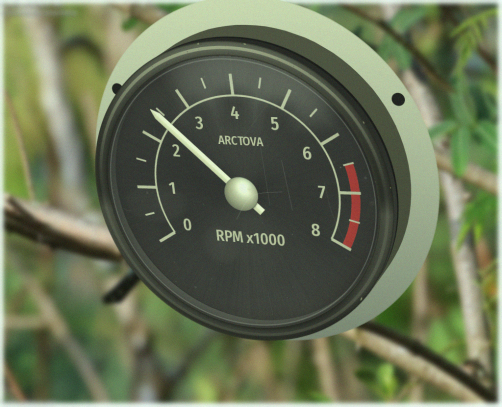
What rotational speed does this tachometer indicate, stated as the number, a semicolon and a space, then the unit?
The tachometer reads 2500; rpm
